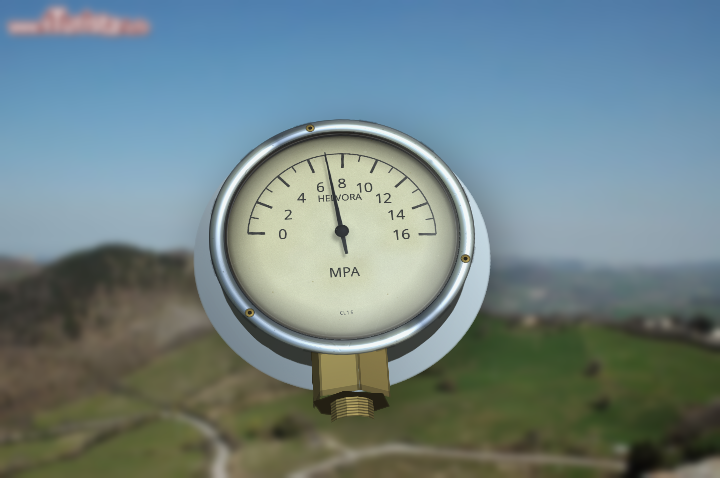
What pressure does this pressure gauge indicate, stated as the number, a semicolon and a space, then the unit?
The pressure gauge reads 7; MPa
